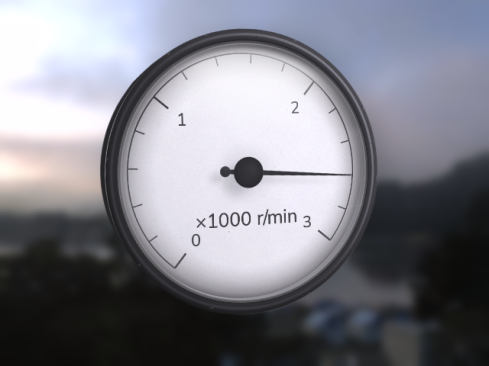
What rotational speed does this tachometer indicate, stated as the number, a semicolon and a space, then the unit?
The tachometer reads 2600; rpm
